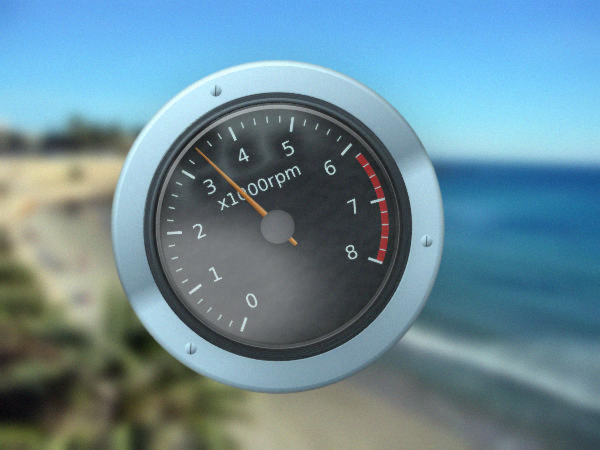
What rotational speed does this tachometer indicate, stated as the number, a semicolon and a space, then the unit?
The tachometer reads 3400; rpm
